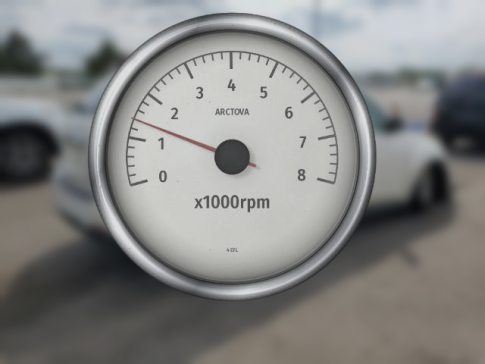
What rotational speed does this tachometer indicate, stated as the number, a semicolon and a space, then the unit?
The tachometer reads 1400; rpm
